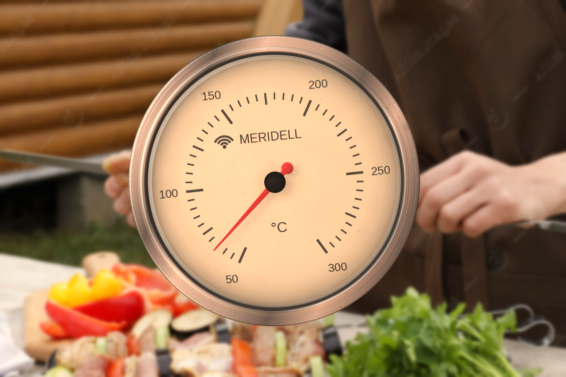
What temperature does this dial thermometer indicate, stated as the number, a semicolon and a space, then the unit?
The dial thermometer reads 65; °C
